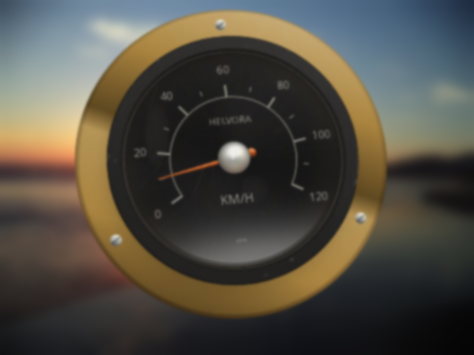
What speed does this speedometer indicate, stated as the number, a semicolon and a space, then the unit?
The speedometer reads 10; km/h
